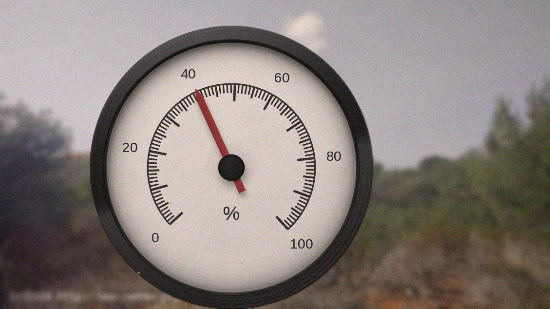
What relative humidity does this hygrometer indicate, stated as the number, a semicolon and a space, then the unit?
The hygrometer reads 40; %
